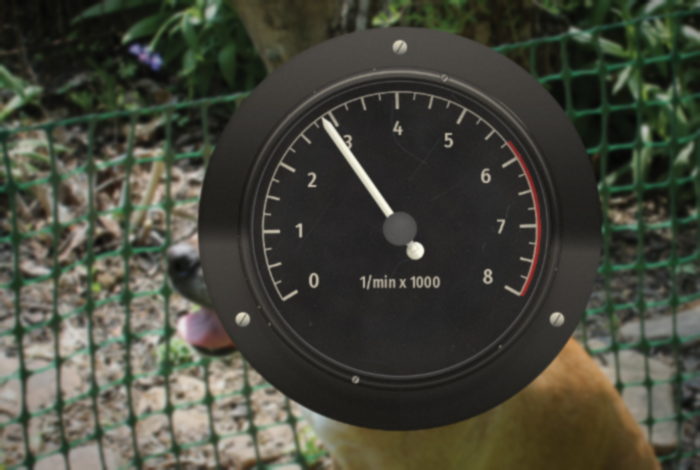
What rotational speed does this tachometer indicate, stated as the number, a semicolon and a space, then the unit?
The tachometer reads 2875; rpm
